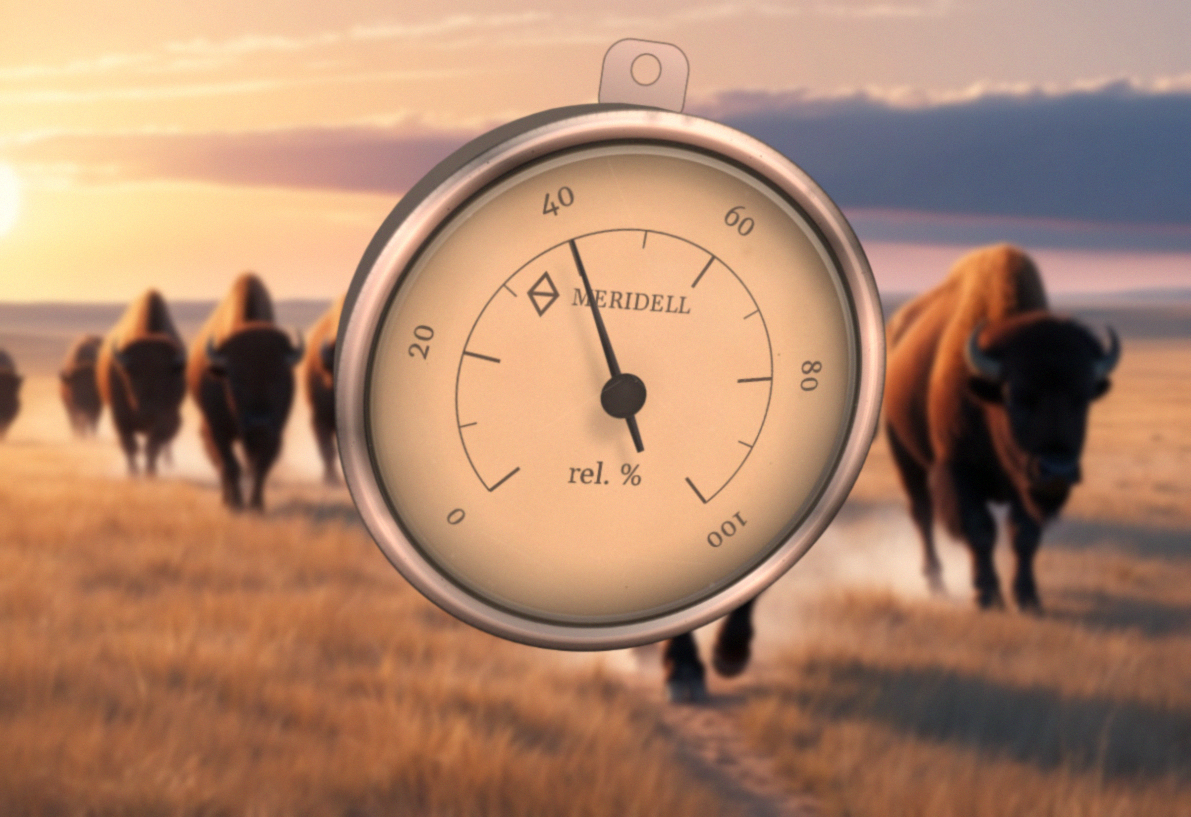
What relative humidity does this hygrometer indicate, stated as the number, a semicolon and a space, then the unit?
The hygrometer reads 40; %
